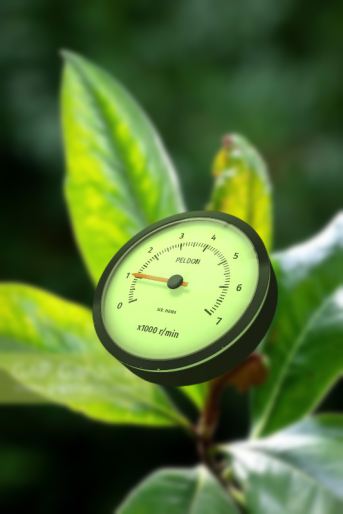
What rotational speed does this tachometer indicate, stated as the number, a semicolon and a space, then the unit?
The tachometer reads 1000; rpm
